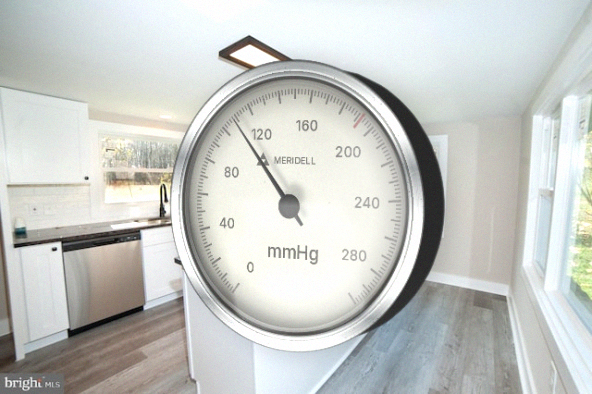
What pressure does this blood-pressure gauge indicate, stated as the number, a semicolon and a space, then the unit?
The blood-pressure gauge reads 110; mmHg
